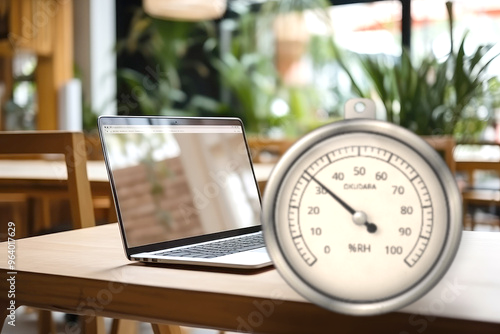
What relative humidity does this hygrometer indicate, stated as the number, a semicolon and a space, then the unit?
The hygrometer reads 32; %
